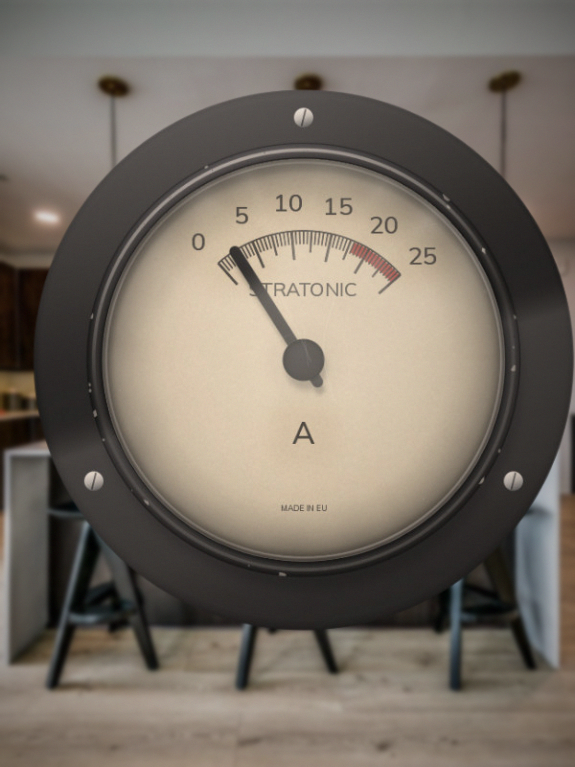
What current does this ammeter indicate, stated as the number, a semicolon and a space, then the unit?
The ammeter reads 2.5; A
